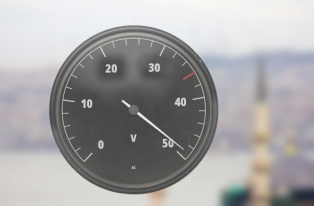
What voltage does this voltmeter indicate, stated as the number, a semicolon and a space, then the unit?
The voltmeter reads 49; V
